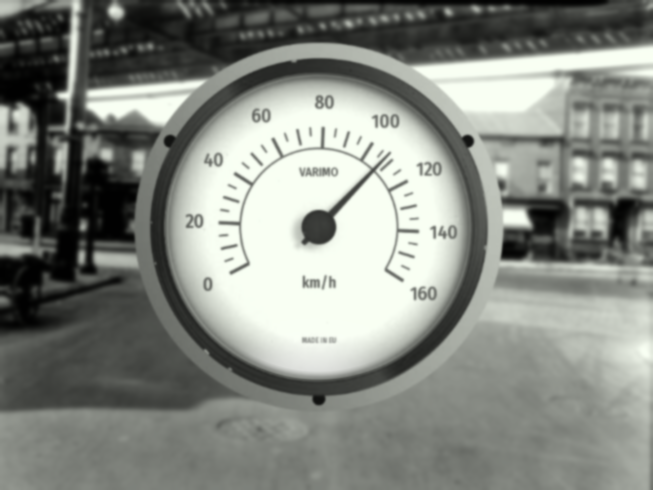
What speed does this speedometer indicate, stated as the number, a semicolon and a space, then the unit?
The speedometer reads 107.5; km/h
